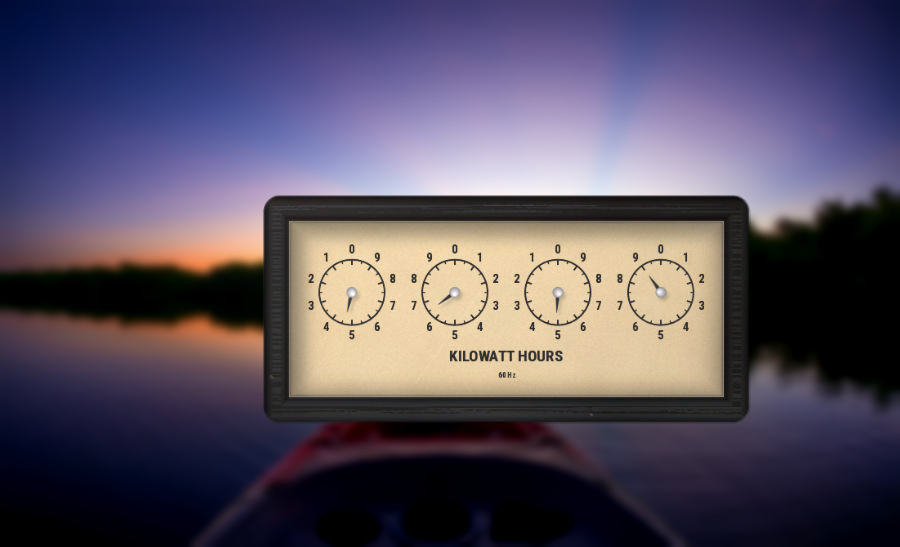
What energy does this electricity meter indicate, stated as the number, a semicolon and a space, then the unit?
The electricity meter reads 4649; kWh
